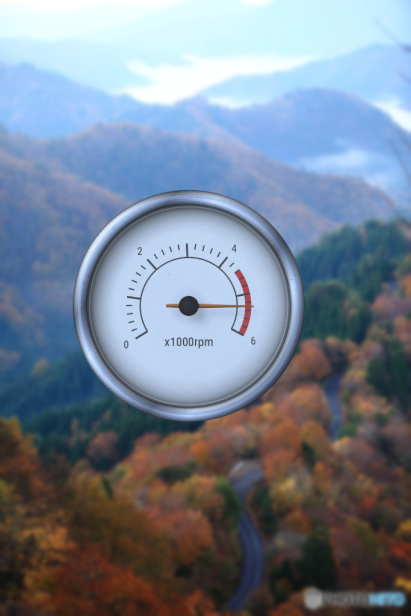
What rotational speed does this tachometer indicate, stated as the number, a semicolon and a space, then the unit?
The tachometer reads 5300; rpm
